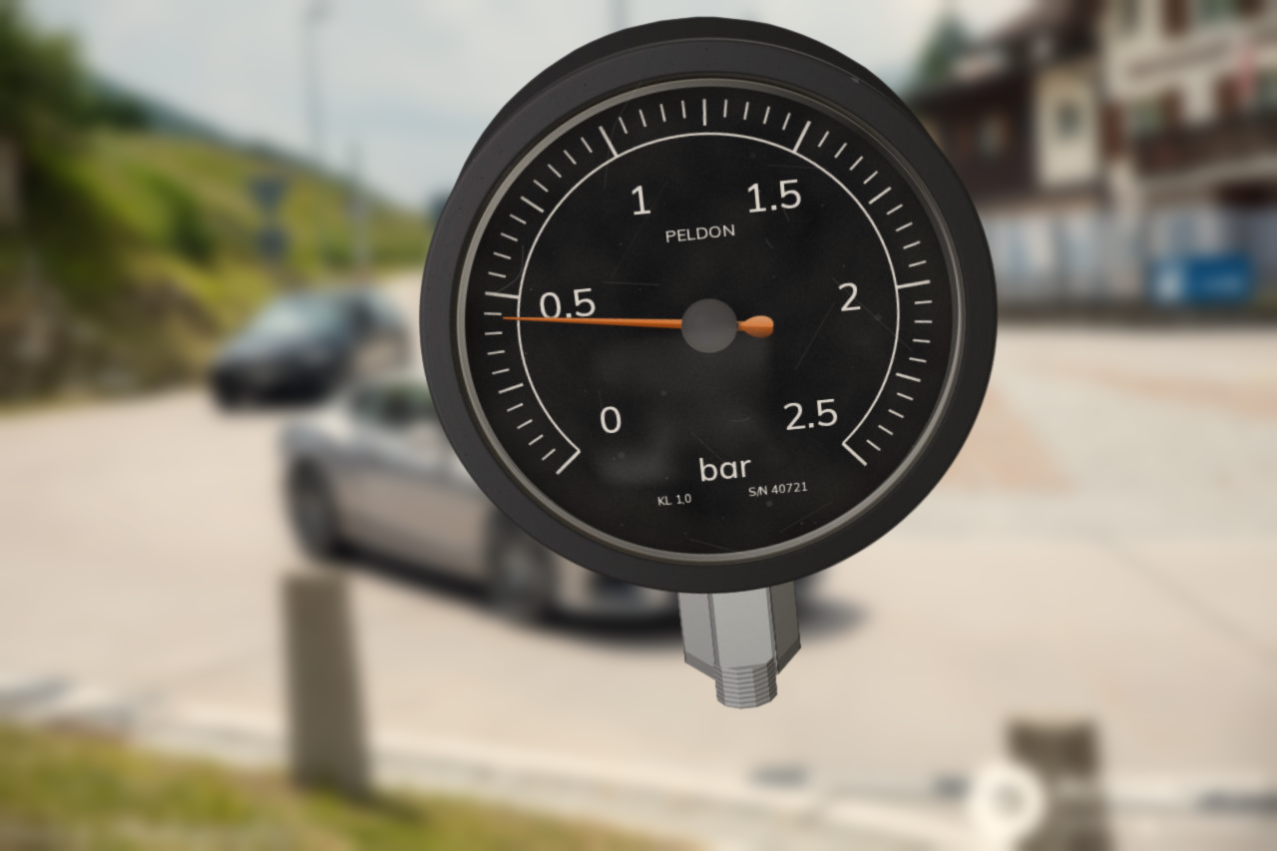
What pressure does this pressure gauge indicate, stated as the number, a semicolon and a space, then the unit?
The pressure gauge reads 0.45; bar
